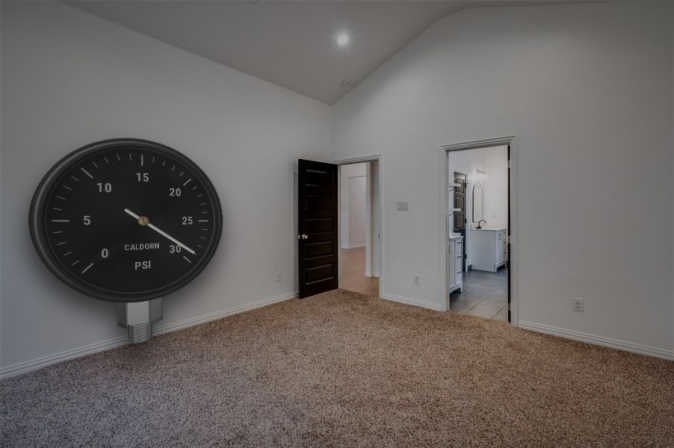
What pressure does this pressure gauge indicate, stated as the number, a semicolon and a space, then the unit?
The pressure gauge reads 29; psi
